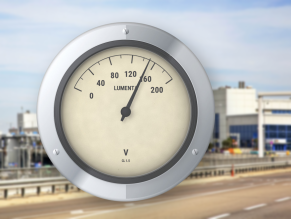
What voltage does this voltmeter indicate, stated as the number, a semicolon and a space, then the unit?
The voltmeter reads 150; V
